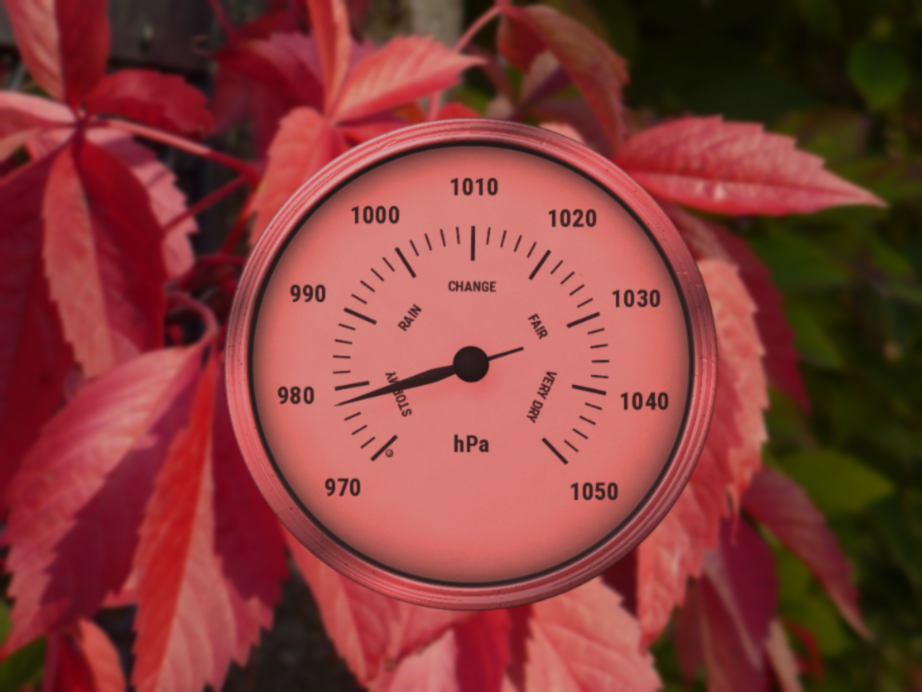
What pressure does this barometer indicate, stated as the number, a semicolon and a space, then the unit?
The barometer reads 978; hPa
